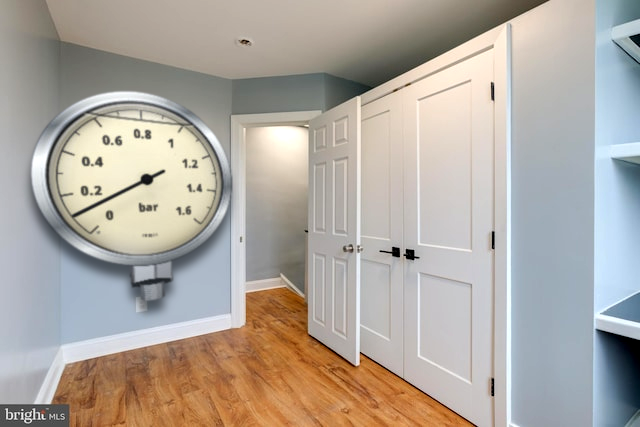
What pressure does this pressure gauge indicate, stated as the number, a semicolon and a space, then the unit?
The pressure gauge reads 0.1; bar
